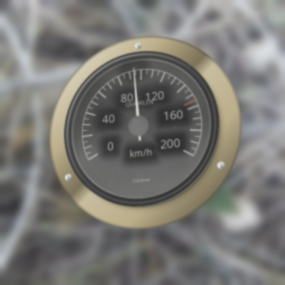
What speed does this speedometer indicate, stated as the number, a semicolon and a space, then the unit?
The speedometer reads 95; km/h
